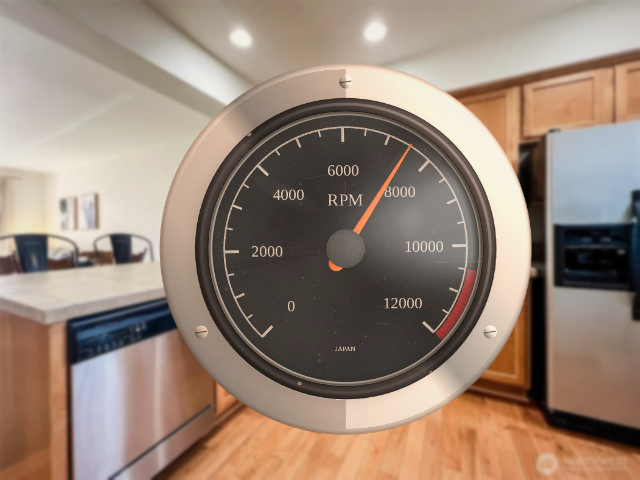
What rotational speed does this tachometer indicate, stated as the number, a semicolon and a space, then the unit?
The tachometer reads 7500; rpm
